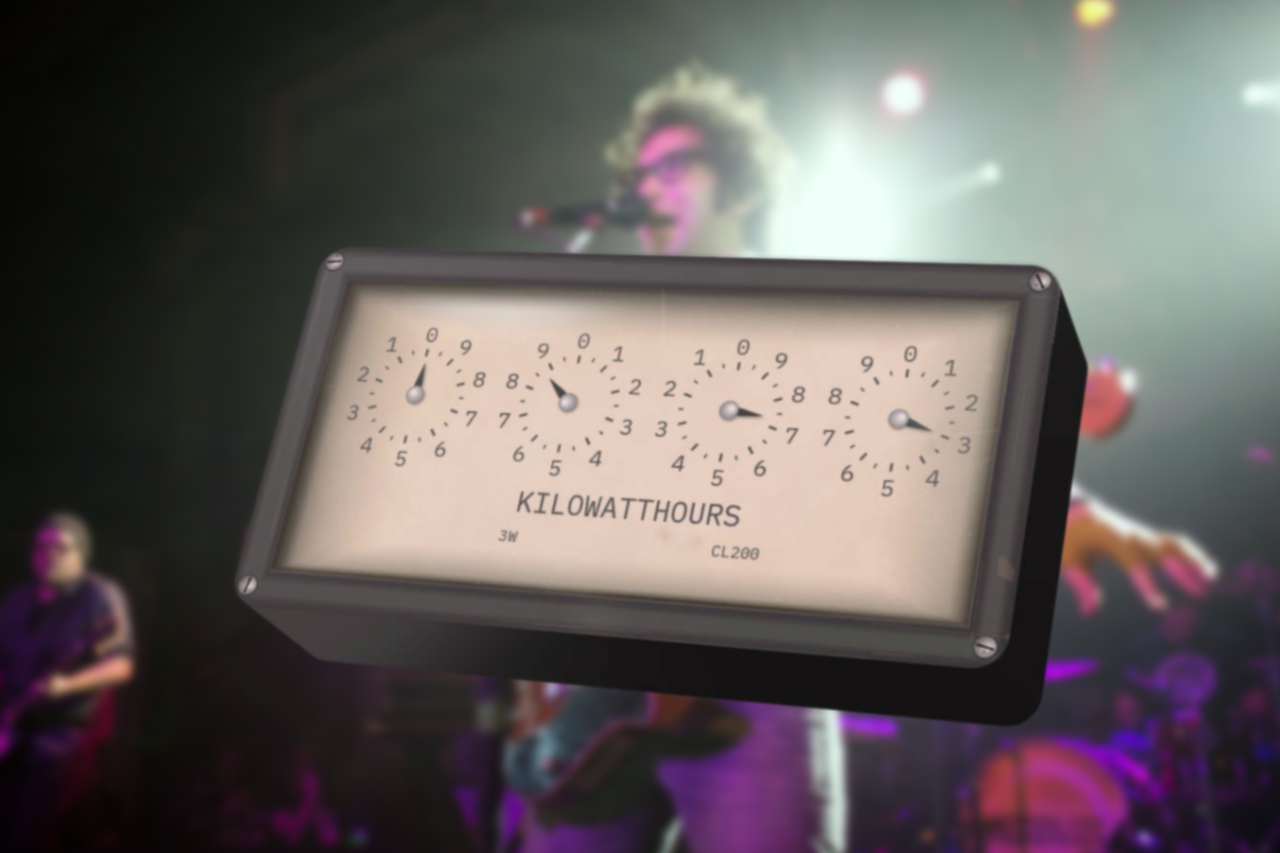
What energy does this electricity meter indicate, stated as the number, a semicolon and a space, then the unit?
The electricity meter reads 9873; kWh
